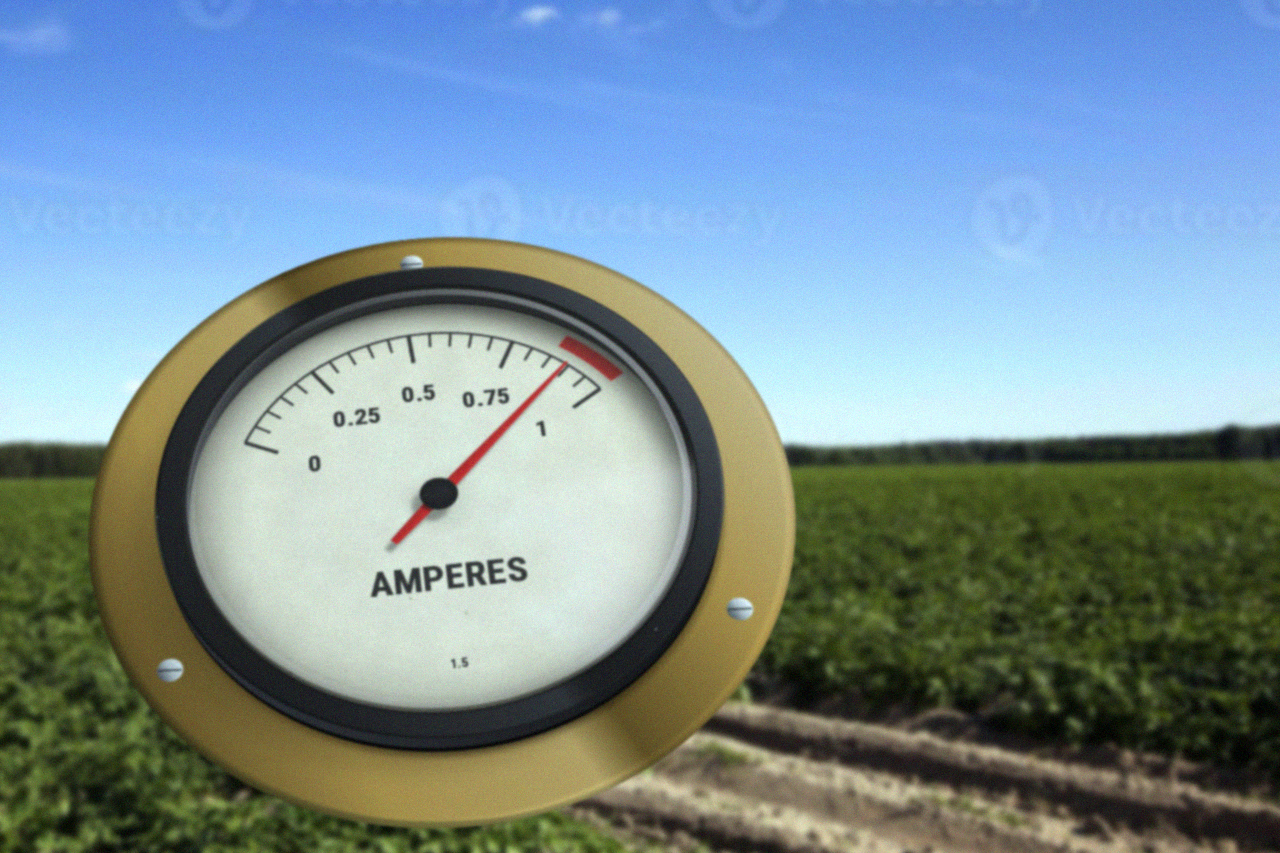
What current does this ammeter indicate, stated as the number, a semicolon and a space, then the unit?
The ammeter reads 0.9; A
